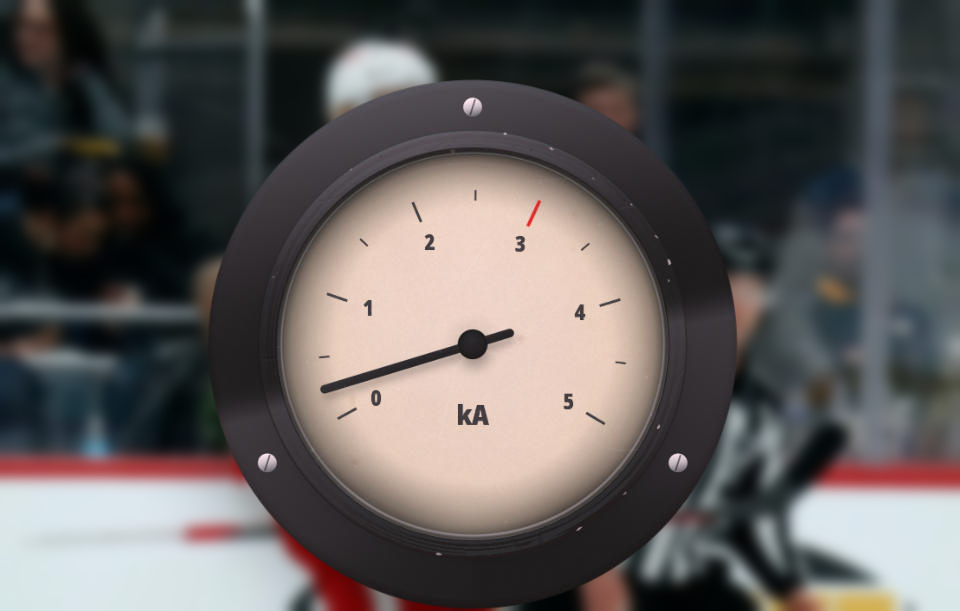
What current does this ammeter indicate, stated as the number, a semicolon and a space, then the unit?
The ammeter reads 0.25; kA
